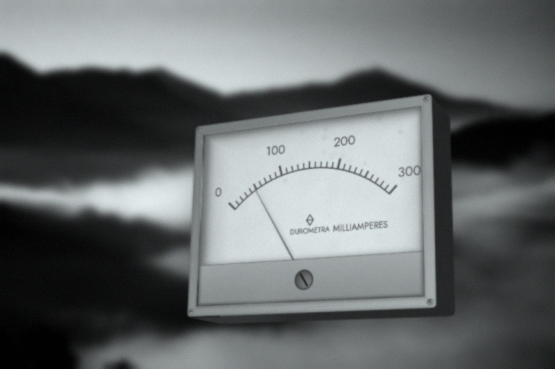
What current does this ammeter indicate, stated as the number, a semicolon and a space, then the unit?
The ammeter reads 50; mA
